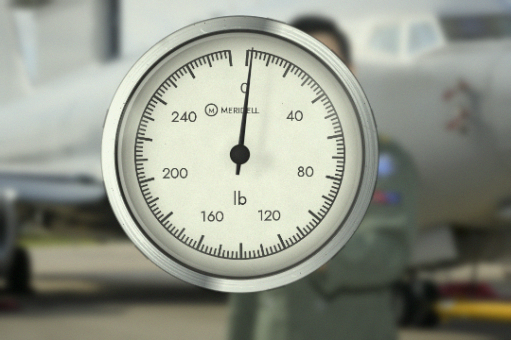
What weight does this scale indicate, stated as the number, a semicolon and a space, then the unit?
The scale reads 2; lb
